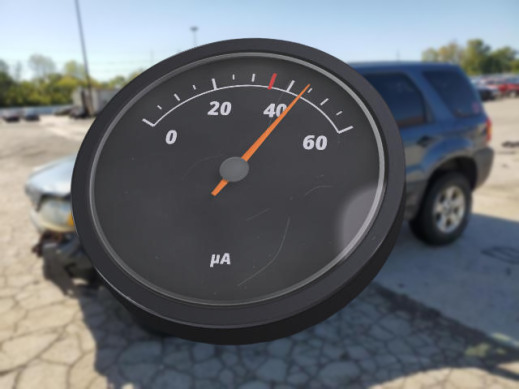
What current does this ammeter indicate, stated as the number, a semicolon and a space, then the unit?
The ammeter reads 45; µA
